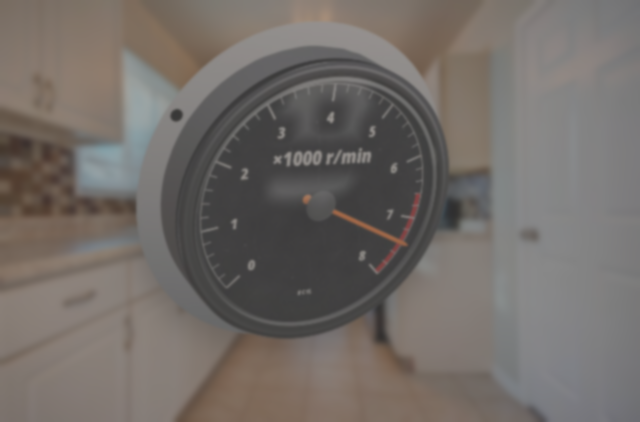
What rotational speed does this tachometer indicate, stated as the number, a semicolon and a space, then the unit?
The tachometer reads 7400; rpm
